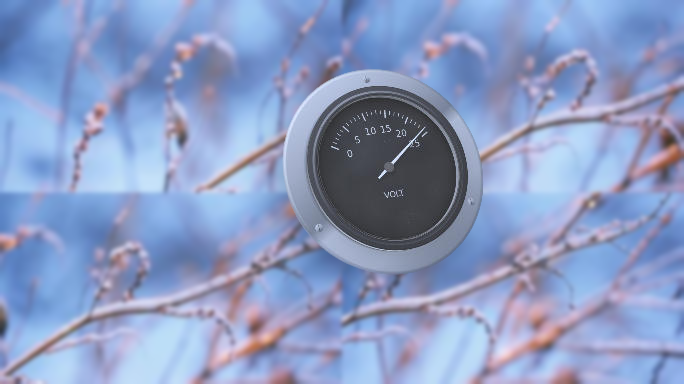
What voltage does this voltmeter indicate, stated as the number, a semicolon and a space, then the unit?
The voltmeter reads 24; V
